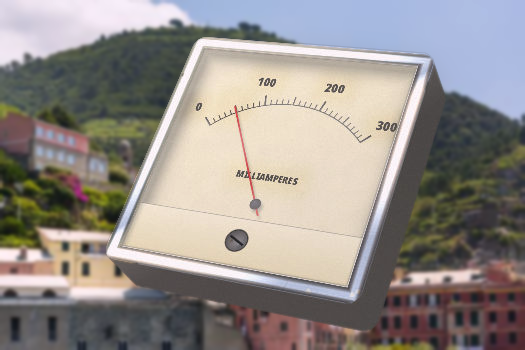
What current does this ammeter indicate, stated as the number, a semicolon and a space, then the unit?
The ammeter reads 50; mA
